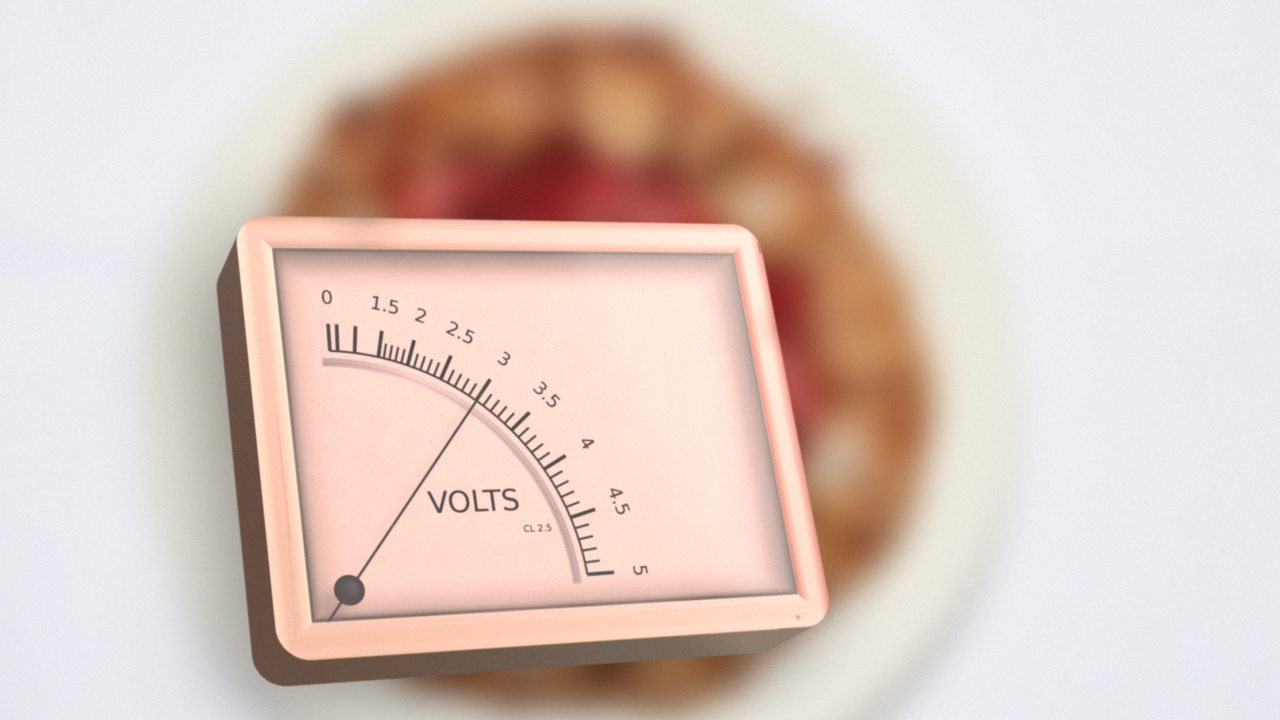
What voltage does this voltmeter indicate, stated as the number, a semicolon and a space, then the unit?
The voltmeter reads 3; V
